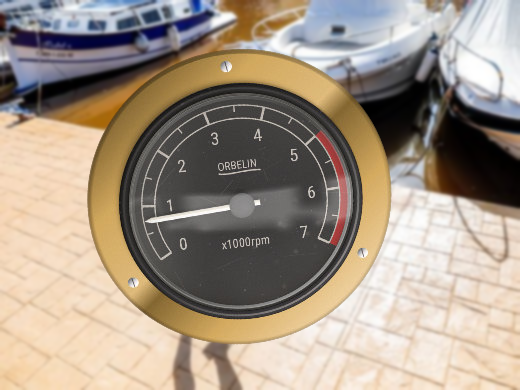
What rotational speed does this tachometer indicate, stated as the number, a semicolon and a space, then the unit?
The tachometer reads 750; rpm
